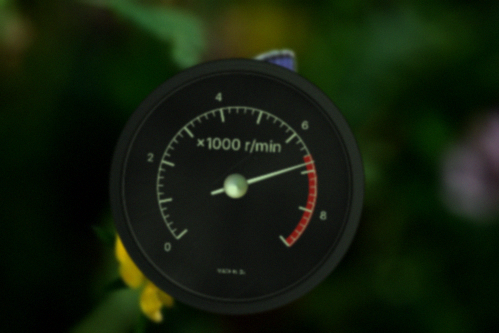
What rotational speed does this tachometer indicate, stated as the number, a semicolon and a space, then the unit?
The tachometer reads 6800; rpm
